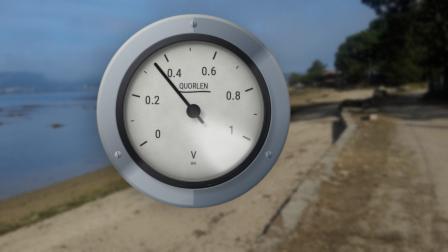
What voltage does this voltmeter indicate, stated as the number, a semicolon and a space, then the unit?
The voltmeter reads 0.35; V
